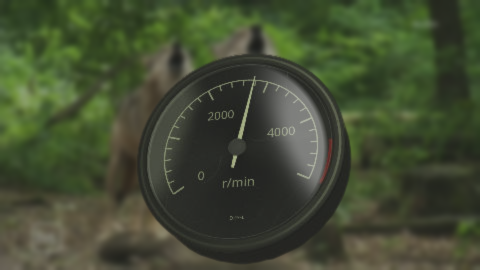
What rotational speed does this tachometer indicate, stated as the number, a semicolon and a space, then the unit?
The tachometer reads 2800; rpm
